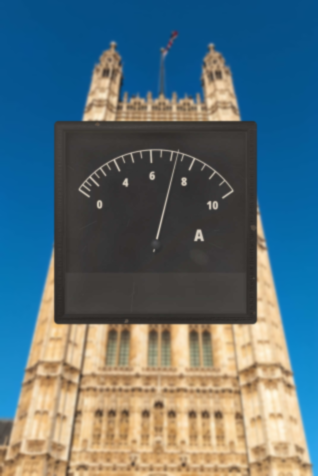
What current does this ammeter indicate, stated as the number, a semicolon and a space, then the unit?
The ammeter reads 7.25; A
